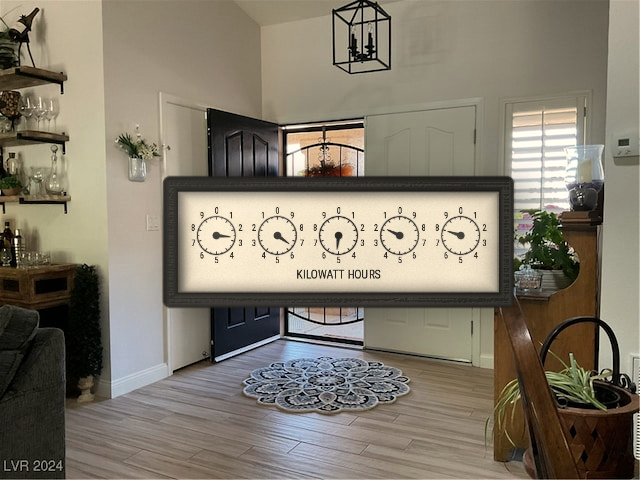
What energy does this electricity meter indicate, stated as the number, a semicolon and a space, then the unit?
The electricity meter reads 26518; kWh
